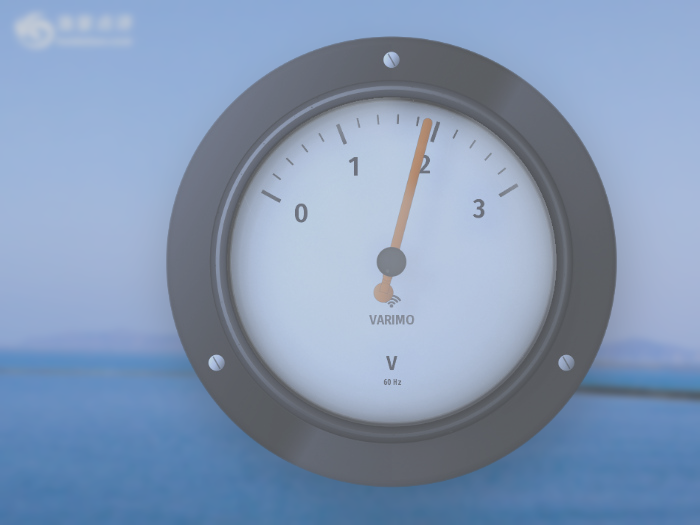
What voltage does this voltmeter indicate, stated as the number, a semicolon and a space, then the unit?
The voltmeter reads 1.9; V
